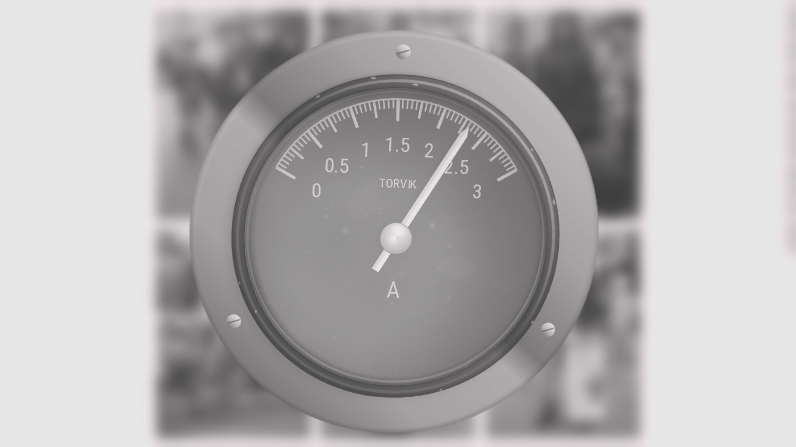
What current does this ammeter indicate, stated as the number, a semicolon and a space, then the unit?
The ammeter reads 2.3; A
